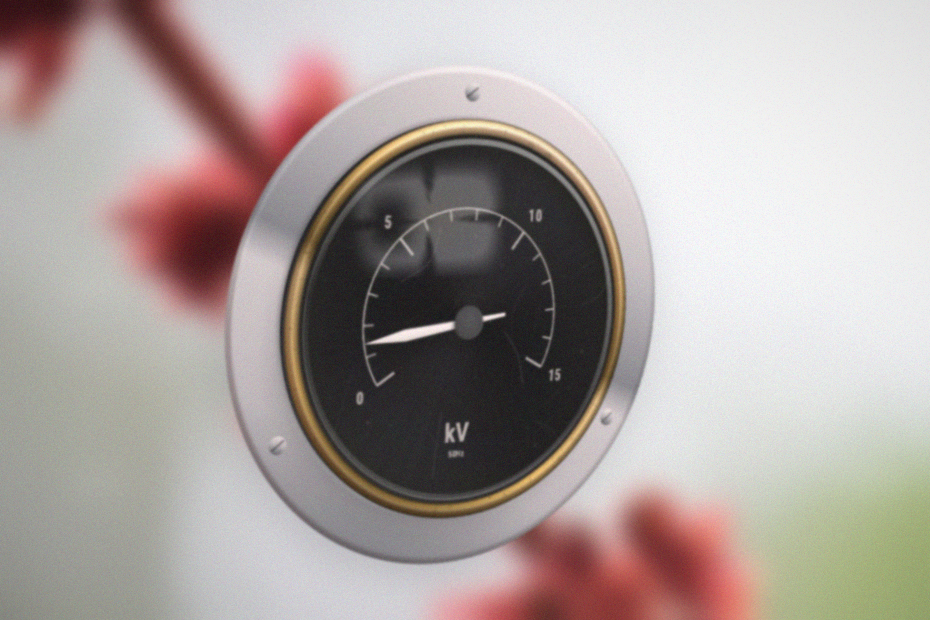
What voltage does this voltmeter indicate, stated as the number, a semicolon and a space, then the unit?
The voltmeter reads 1.5; kV
